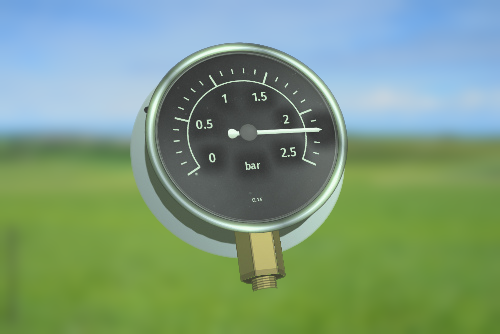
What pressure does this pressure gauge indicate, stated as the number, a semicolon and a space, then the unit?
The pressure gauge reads 2.2; bar
